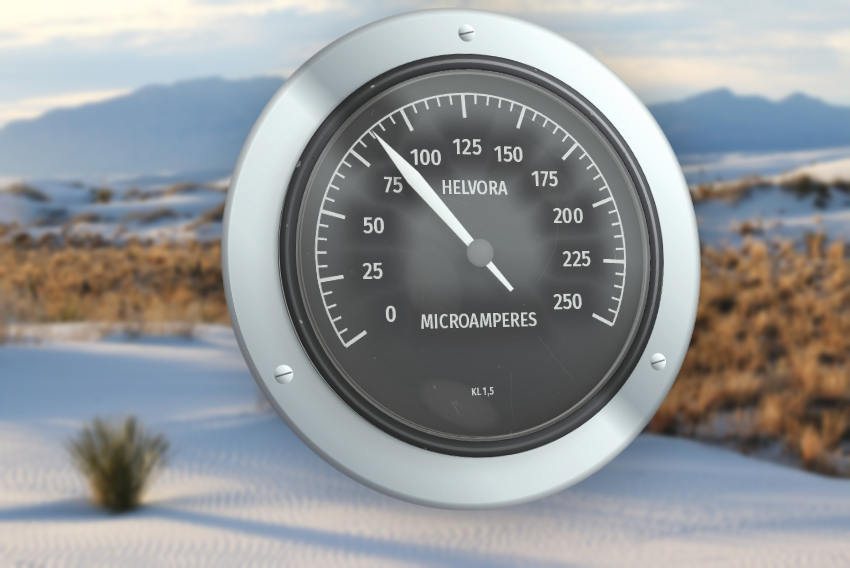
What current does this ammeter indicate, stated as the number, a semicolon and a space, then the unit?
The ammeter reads 85; µA
